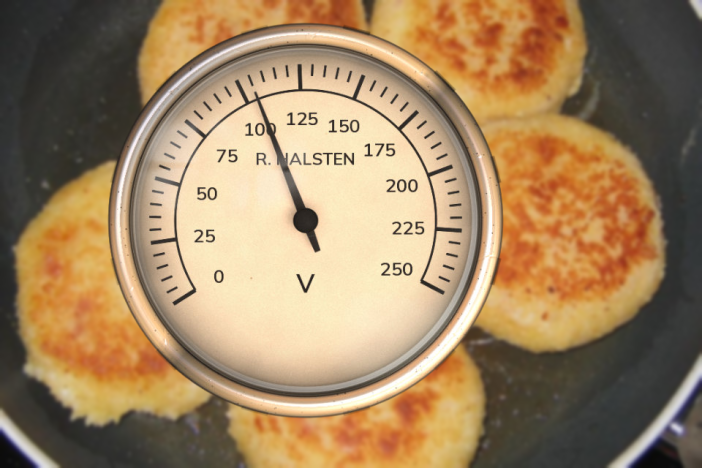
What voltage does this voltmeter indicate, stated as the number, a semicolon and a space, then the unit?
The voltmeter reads 105; V
